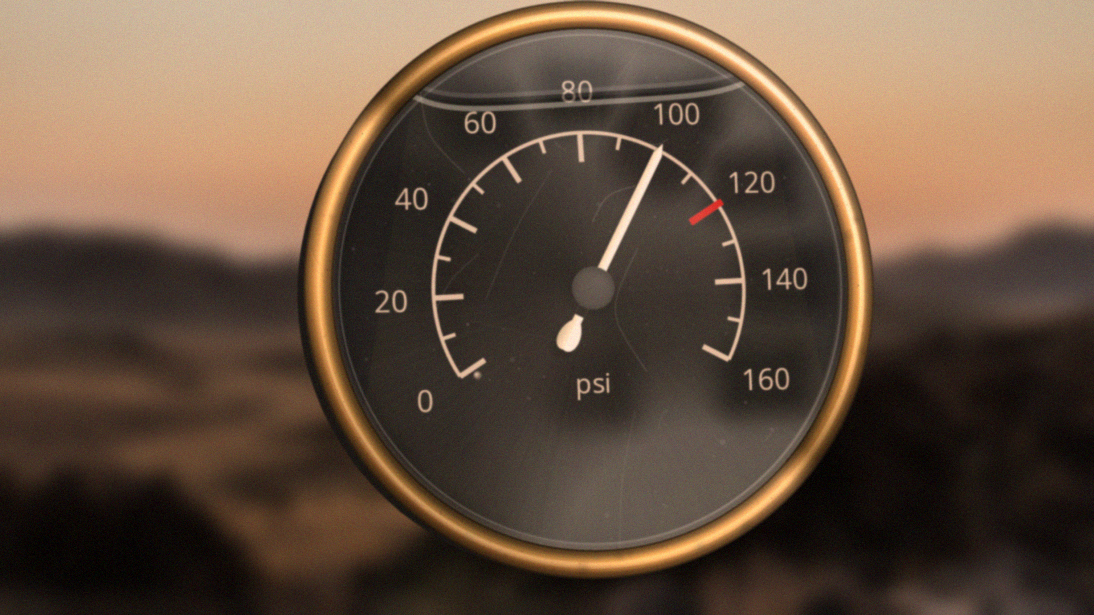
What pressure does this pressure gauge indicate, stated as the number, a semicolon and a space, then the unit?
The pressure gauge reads 100; psi
